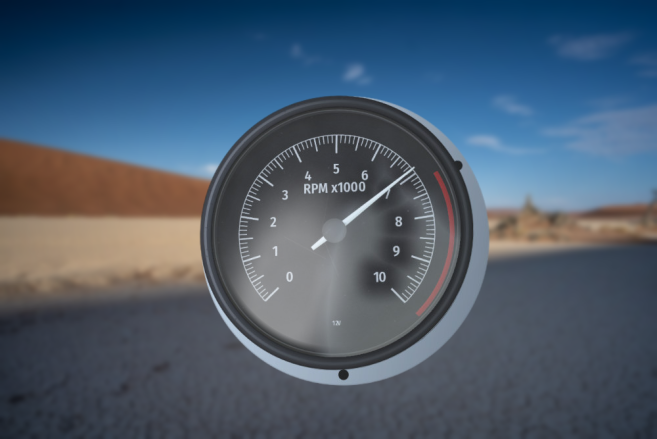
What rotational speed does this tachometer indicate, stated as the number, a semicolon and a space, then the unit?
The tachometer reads 6900; rpm
